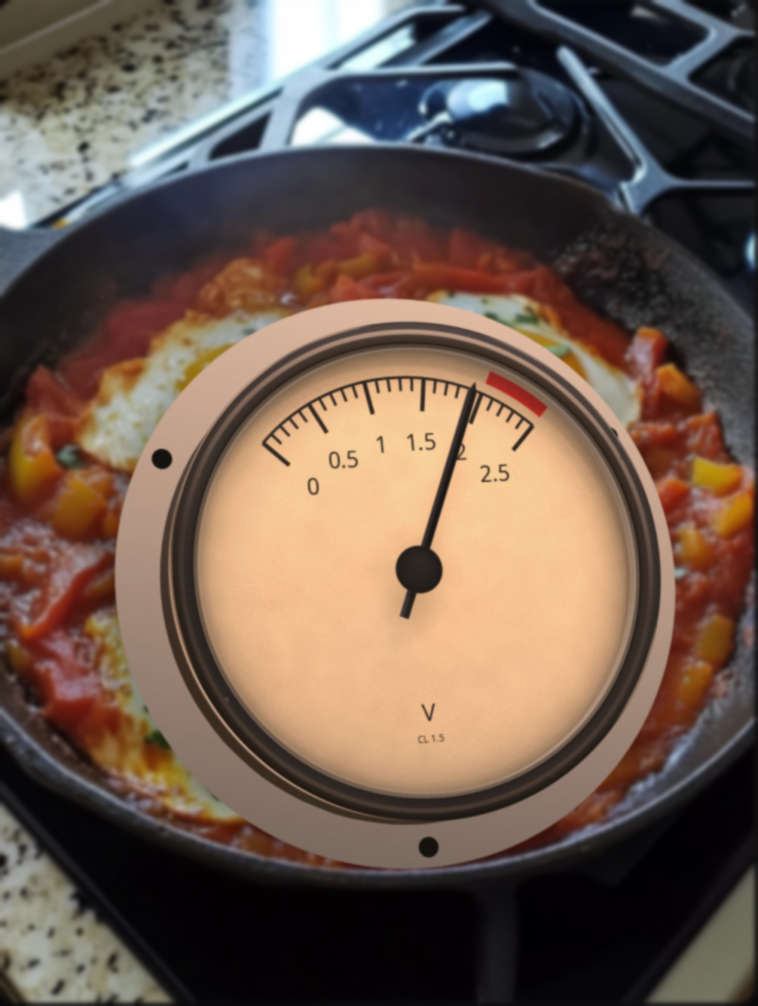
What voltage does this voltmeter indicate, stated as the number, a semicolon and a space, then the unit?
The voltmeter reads 1.9; V
